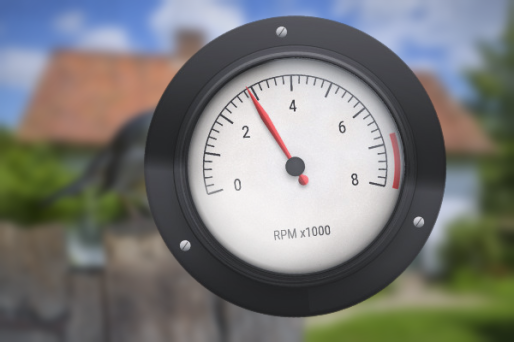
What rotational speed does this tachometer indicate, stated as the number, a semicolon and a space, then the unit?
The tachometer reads 2900; rpm
